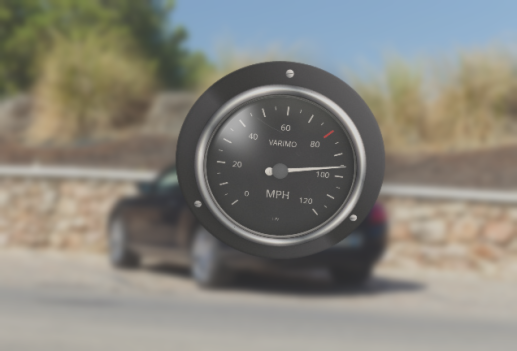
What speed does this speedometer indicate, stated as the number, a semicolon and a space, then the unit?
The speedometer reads 95; mph
